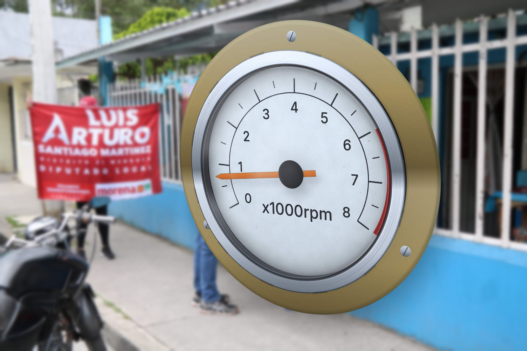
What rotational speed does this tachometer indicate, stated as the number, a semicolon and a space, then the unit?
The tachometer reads 750; rpm
